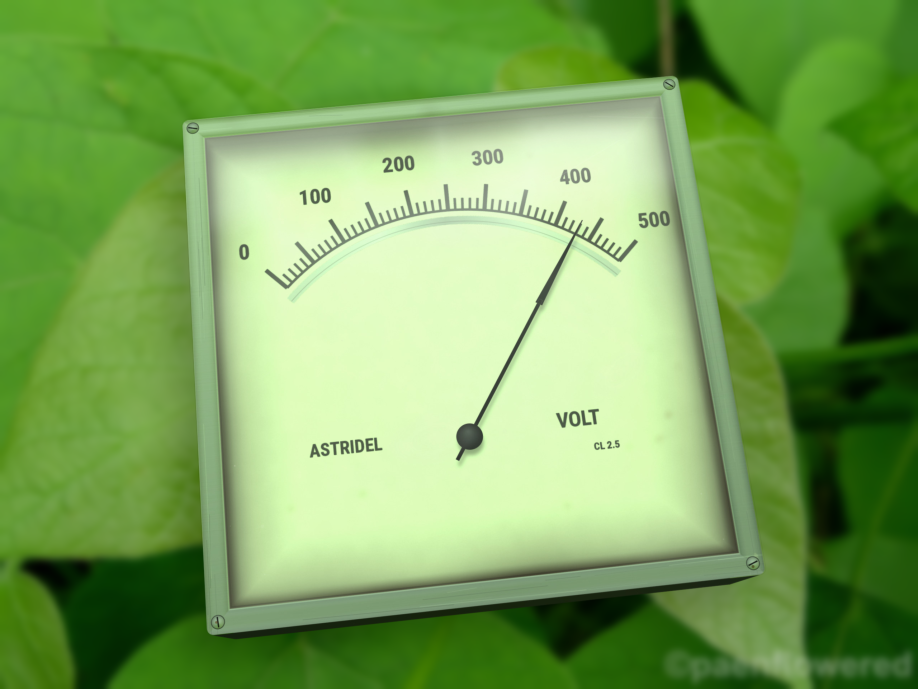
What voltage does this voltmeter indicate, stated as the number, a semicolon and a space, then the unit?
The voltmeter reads 430; V
